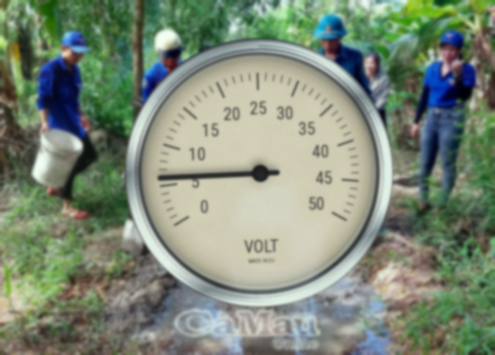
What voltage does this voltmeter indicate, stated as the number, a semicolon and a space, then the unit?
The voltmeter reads 6; V
